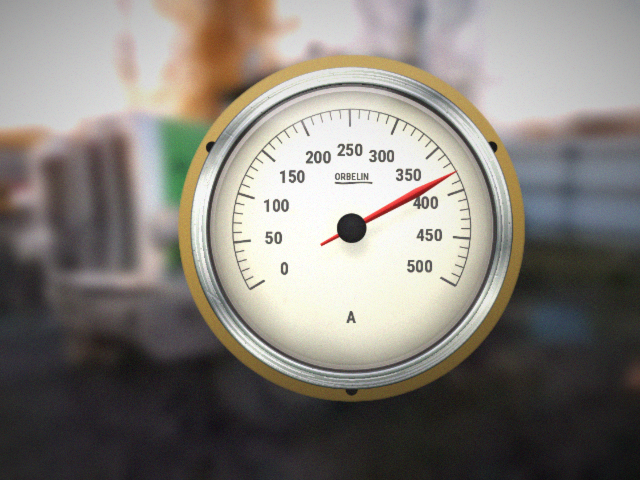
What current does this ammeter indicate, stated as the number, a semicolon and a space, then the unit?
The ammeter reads 380; A
